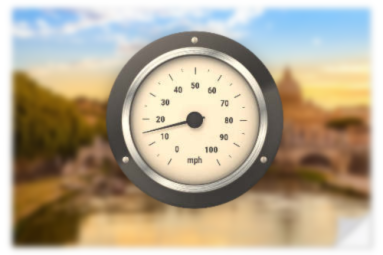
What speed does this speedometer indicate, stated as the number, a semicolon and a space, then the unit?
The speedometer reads 15; mph
